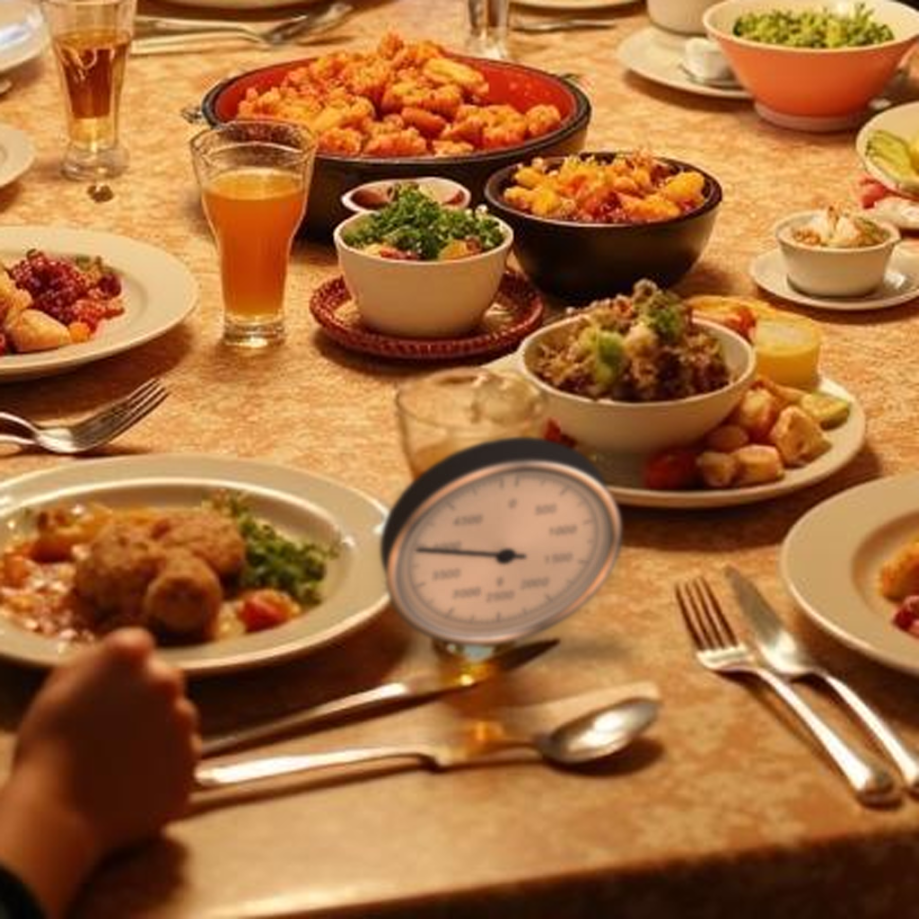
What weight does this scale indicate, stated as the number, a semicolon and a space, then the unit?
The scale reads 4000; g
